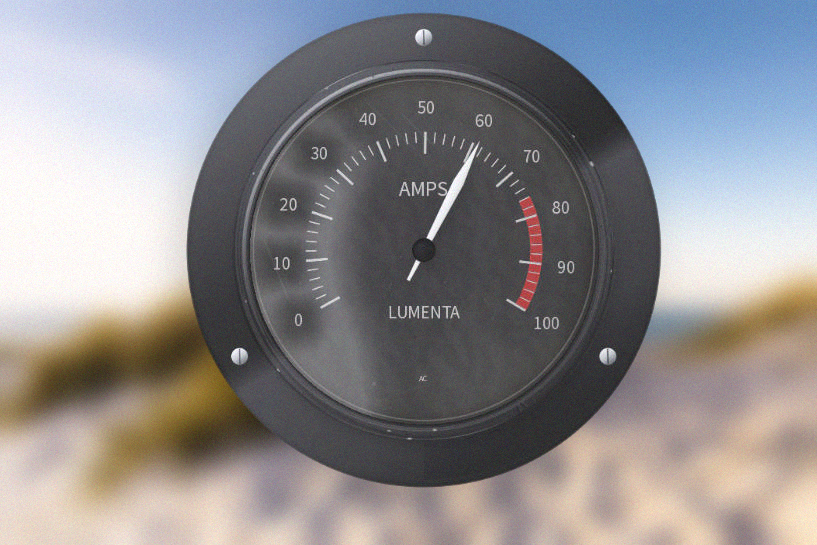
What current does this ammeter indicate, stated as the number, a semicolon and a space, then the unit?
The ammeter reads 61; A
